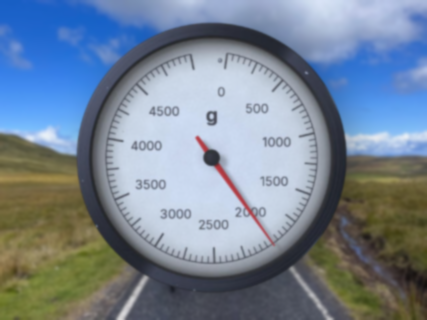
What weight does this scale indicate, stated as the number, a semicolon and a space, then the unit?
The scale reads 2000; g
